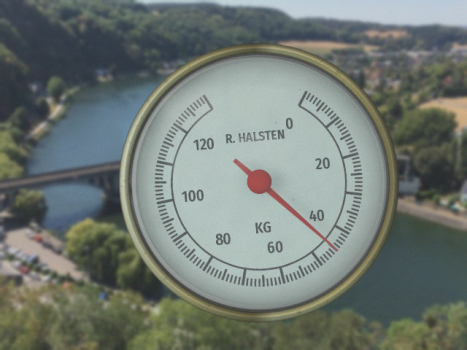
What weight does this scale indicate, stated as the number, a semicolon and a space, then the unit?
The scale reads 45; kg
